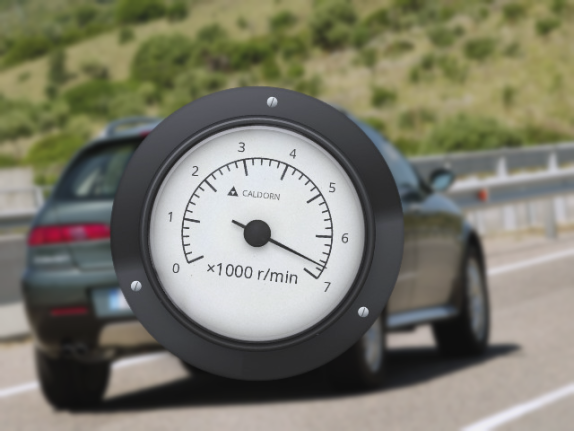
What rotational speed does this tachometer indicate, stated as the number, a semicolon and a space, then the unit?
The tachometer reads 6700; rpm
